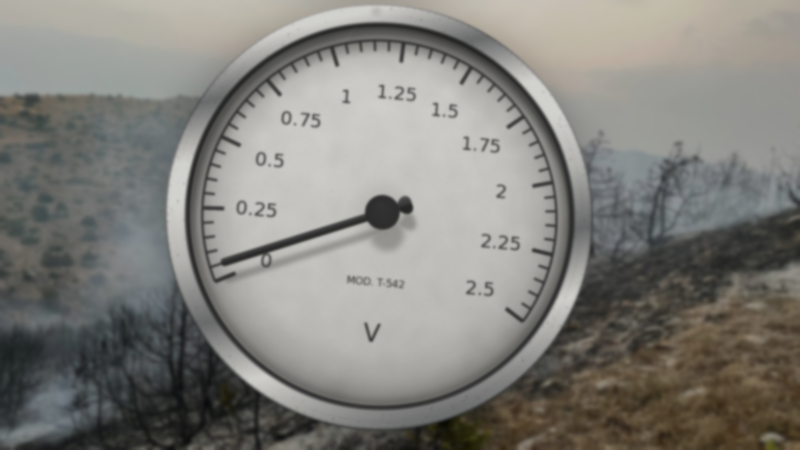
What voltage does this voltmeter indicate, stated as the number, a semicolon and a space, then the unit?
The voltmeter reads 0.05; V
